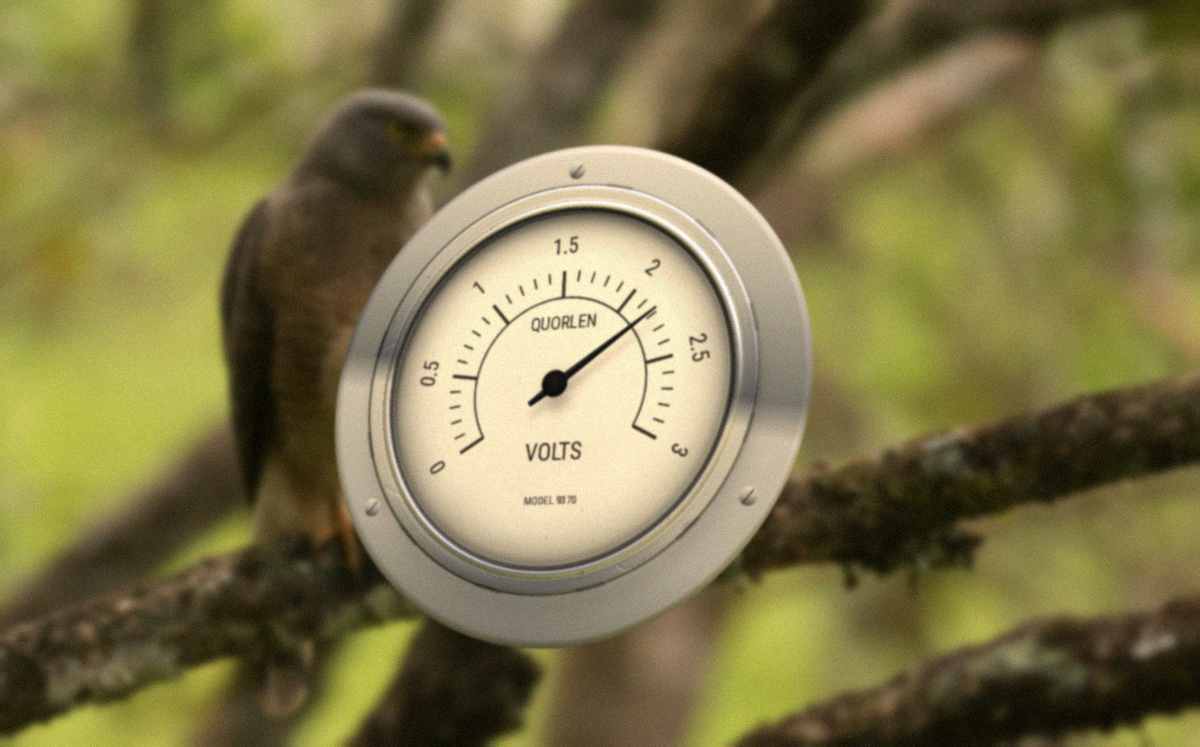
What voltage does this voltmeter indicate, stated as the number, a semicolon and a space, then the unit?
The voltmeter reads 2.2; V
